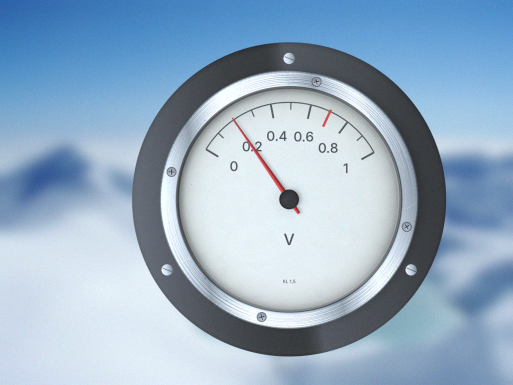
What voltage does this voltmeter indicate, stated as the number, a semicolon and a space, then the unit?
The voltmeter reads 0.2; V
